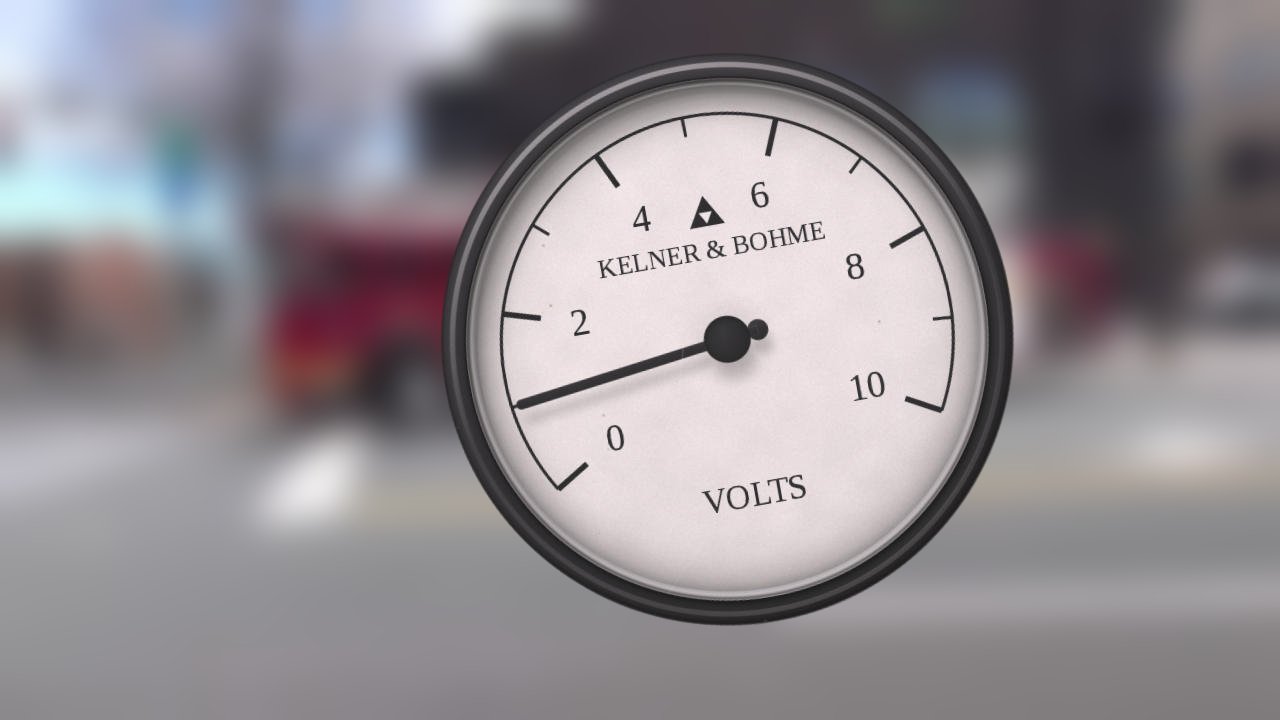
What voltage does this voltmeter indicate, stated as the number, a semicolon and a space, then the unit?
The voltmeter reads 1; V
